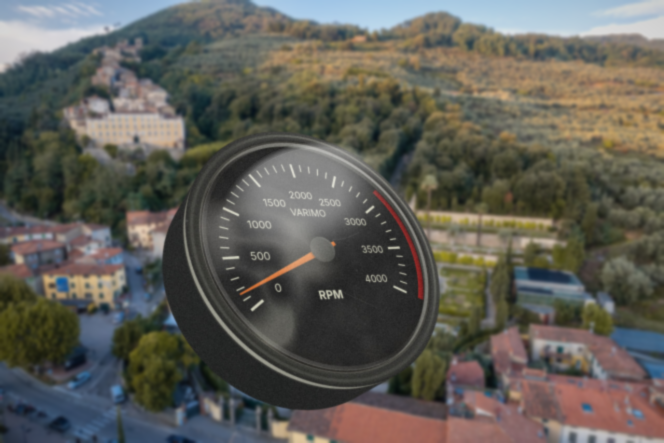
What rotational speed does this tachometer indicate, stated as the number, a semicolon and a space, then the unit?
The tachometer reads 150; rpm
